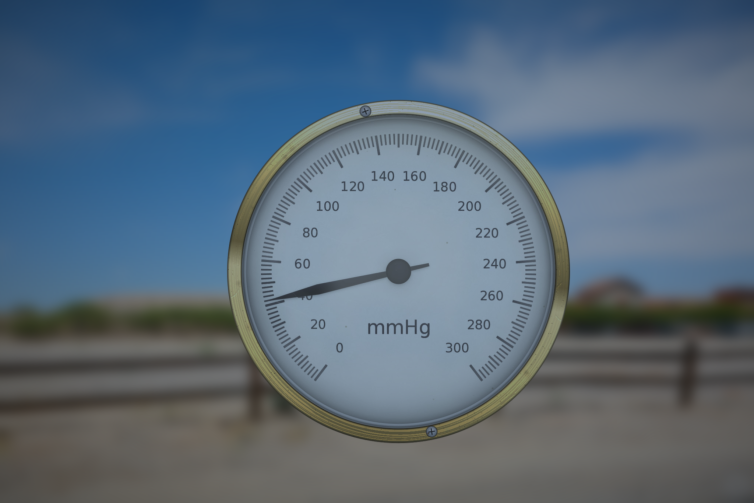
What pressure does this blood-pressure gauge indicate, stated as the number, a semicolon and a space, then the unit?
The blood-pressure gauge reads 42; mmHg
